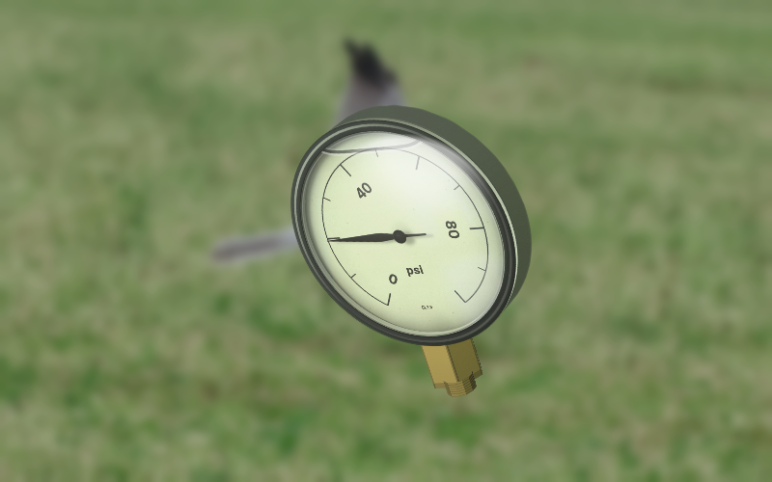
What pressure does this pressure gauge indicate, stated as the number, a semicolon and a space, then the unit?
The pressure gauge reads 20; psi
